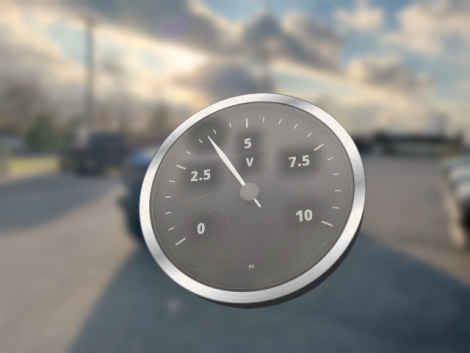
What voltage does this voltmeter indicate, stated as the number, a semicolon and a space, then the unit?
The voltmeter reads 3.75; V
